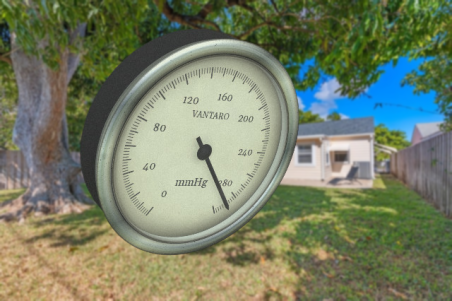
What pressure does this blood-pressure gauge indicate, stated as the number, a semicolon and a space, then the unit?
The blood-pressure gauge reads 290; mmHg
